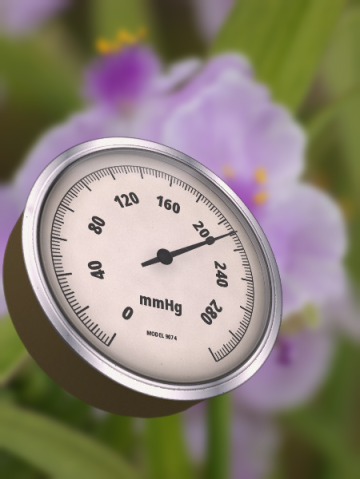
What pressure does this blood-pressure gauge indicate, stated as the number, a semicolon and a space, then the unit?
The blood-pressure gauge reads 210; mmHg
